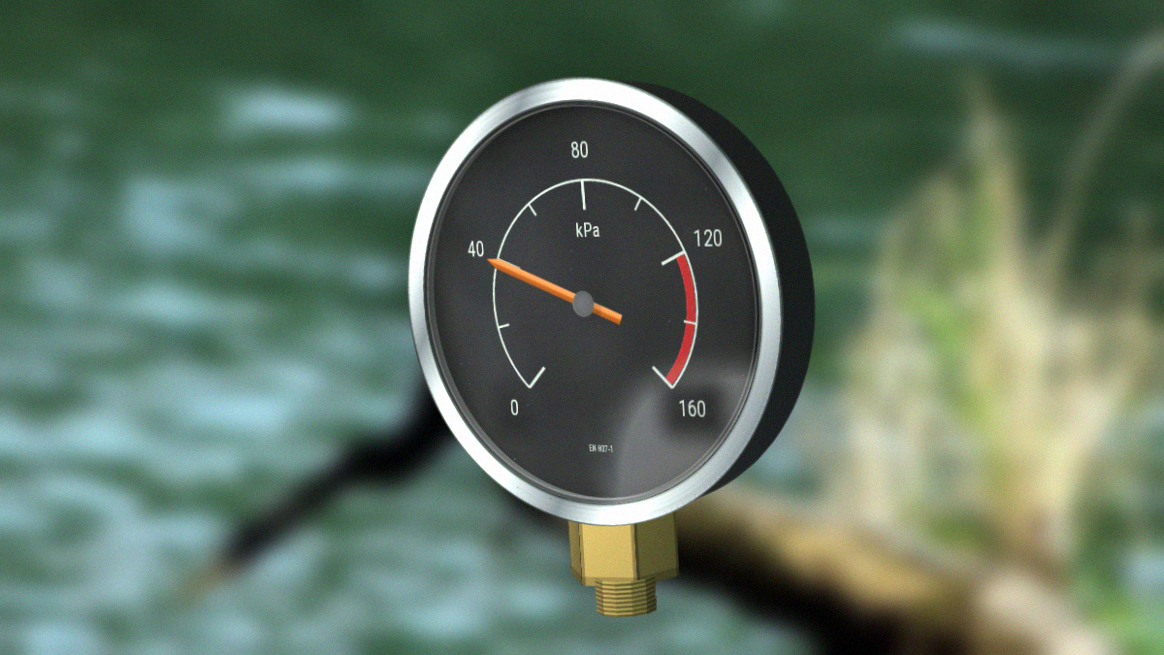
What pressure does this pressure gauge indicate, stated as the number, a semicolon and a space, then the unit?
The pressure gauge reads 40; kPa
